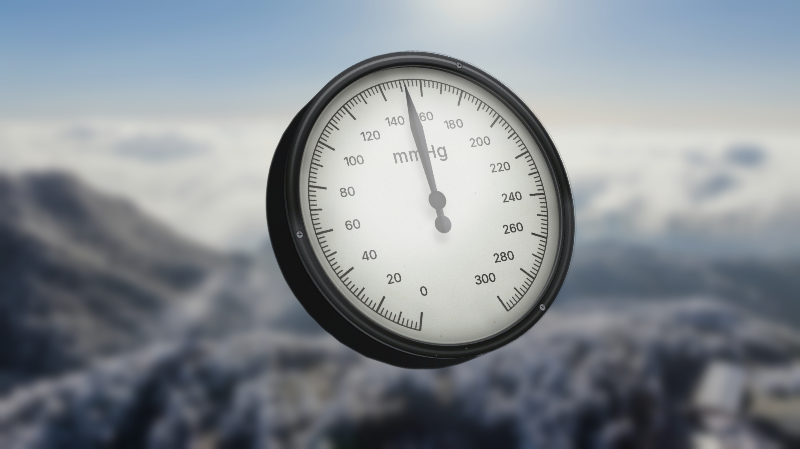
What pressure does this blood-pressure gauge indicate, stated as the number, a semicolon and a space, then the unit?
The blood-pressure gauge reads 150; mmHg
